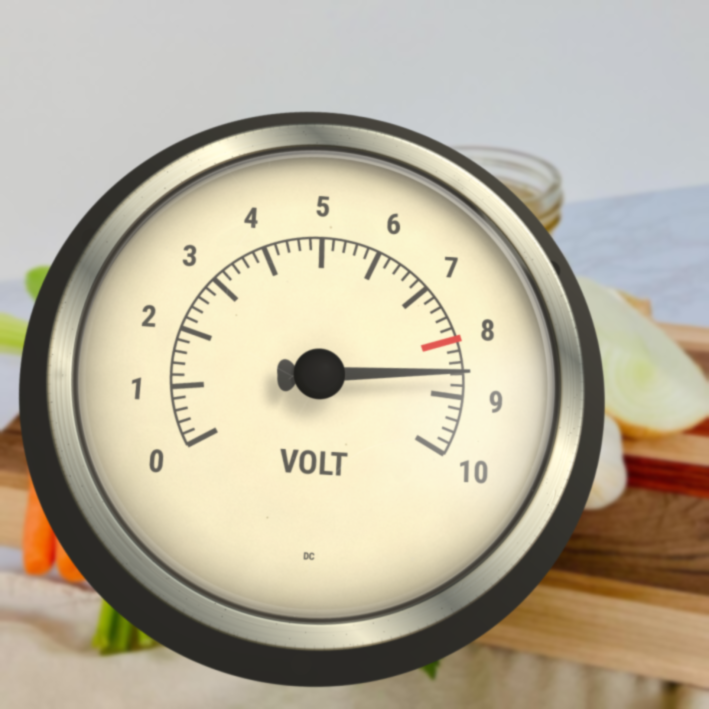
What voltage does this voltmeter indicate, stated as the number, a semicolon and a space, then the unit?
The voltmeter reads 8.6; V
